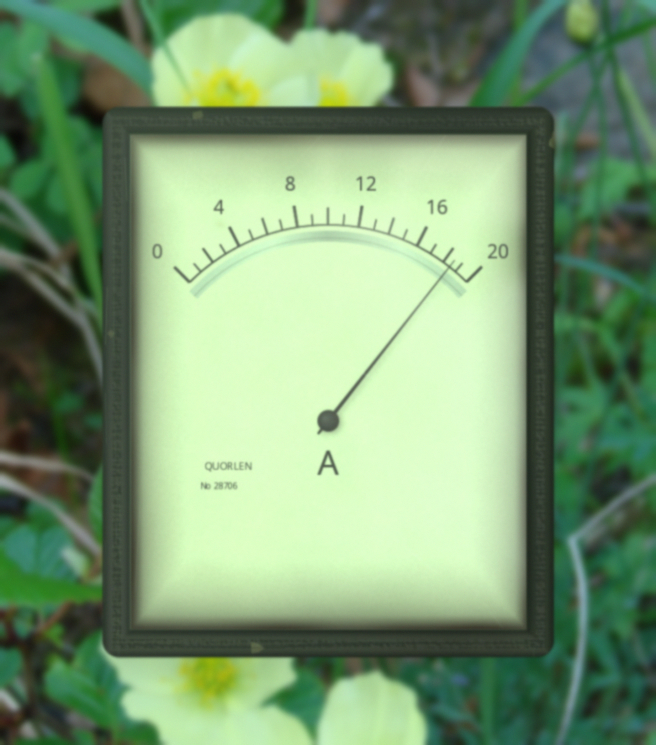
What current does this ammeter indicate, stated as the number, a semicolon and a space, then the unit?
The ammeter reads 18.5; A
